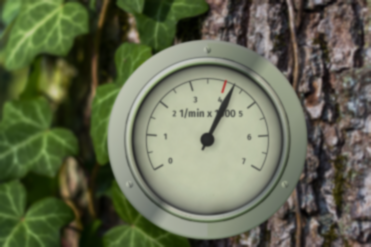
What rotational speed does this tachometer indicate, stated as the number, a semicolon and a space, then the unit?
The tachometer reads 4250; rpm
